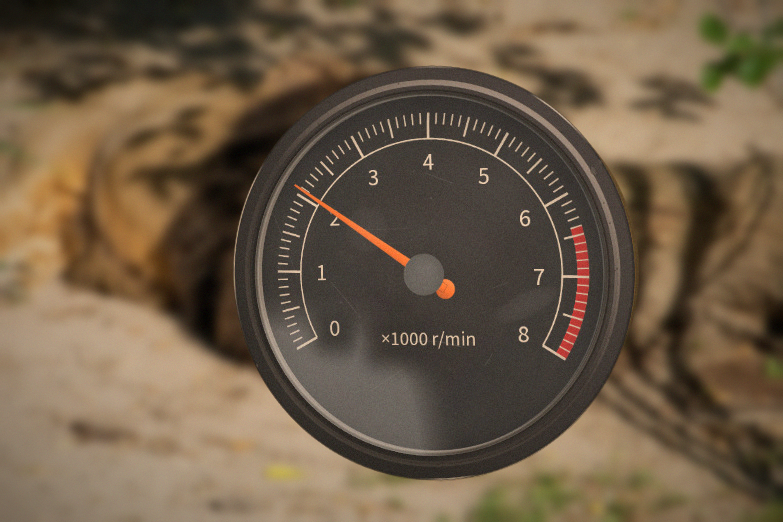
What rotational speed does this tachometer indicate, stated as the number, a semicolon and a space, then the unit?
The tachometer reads 2100; rpm
